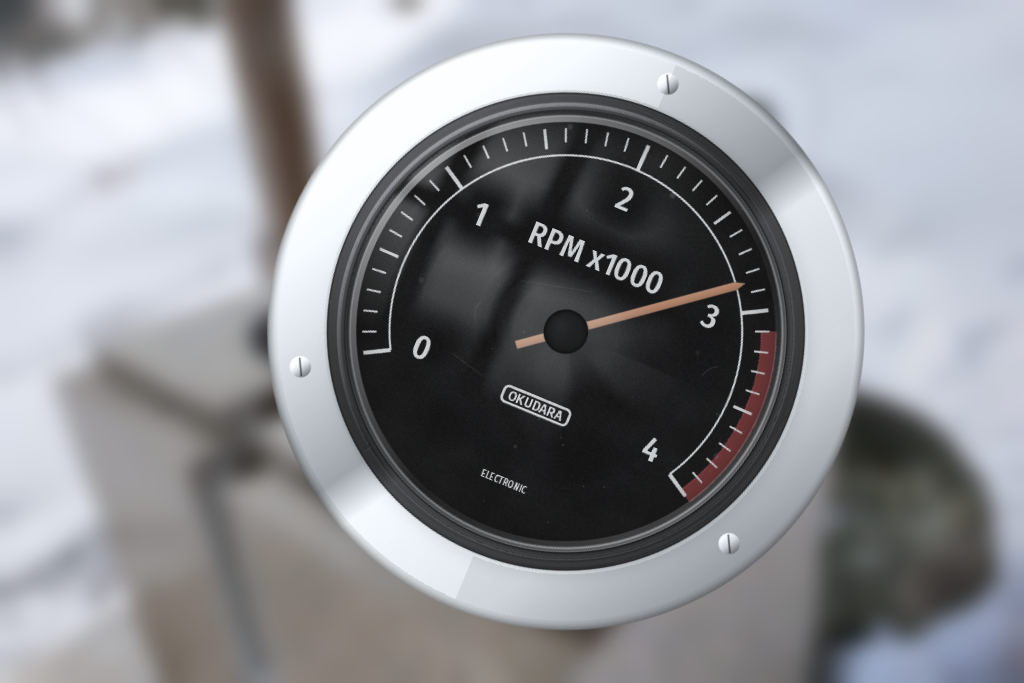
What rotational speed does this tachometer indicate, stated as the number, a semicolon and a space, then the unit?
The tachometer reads 2850; rpm
